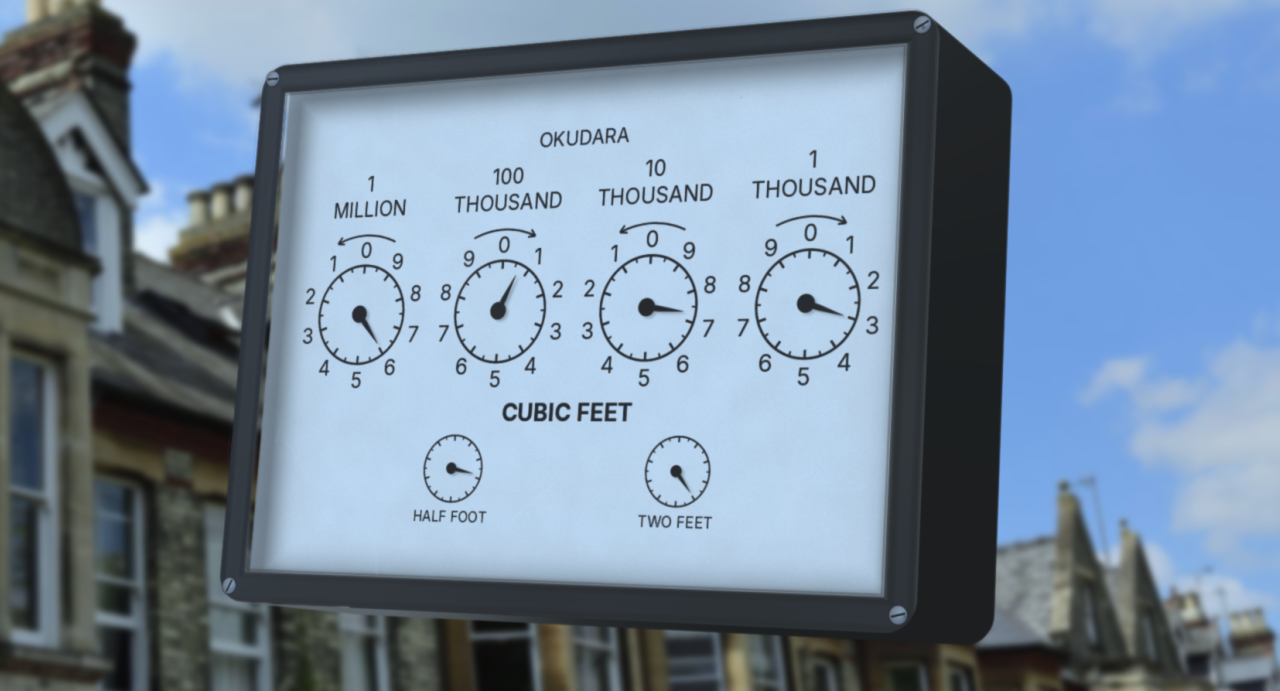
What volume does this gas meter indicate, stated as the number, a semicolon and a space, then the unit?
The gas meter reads 607300; ft³
